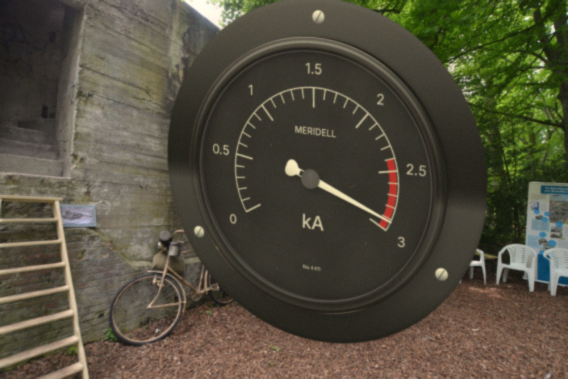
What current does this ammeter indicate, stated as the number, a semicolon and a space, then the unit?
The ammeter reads 2.9; kA
